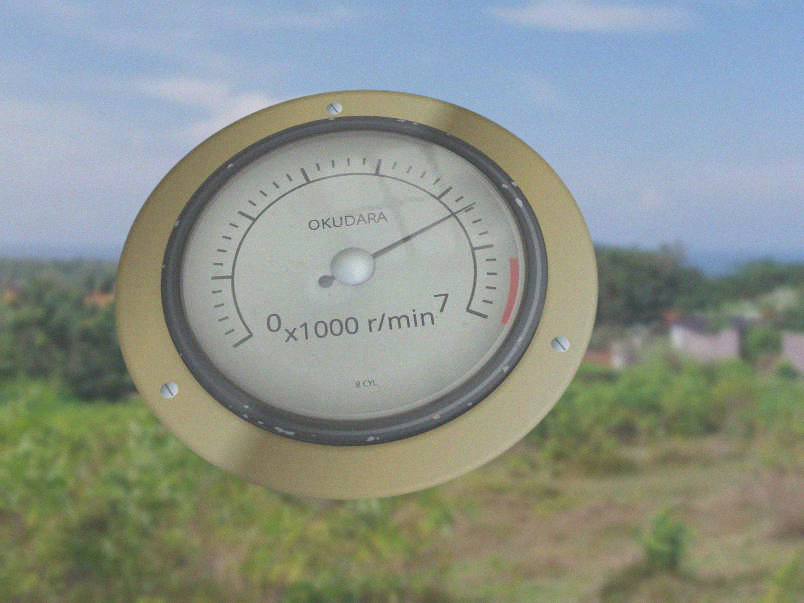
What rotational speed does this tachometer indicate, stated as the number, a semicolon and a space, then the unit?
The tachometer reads 5400; rpm
